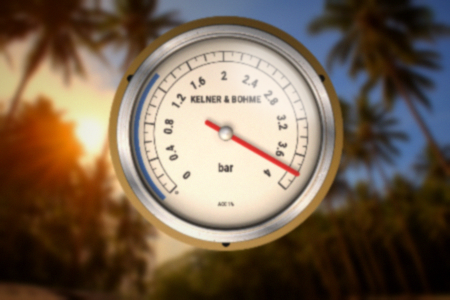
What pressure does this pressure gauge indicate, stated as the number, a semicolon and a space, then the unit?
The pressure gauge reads 3.8; bar
